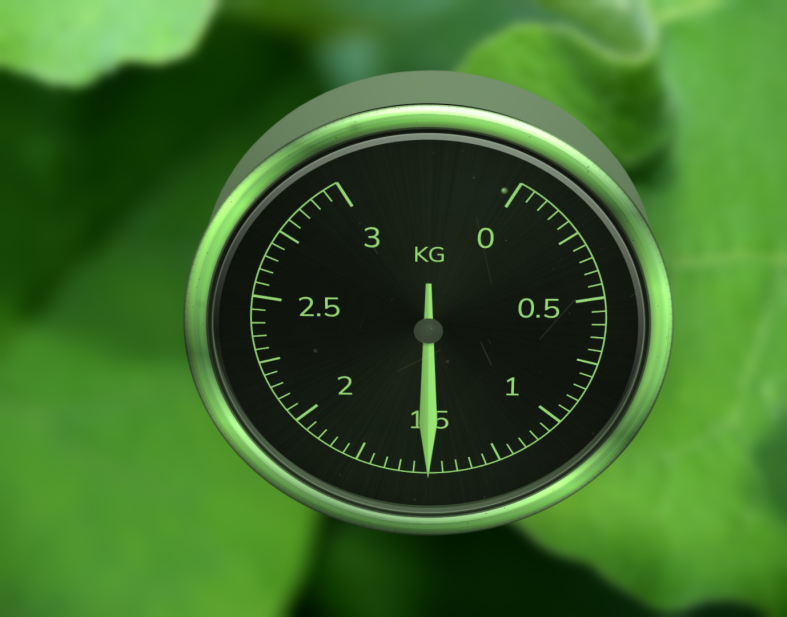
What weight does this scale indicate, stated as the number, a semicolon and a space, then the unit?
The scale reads 1.5; kg
